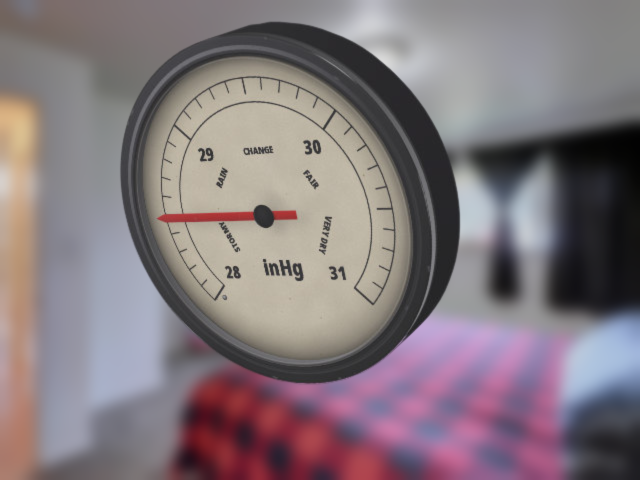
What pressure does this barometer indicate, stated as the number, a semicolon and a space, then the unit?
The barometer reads 28.5; inHg
